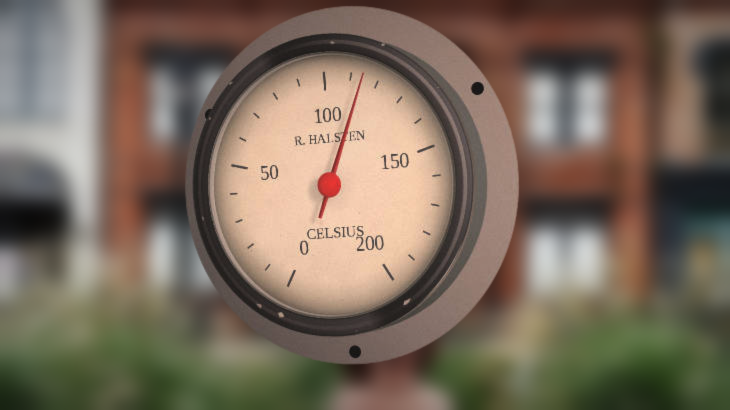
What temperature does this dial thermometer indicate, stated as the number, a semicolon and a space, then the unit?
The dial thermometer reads 115; °C
